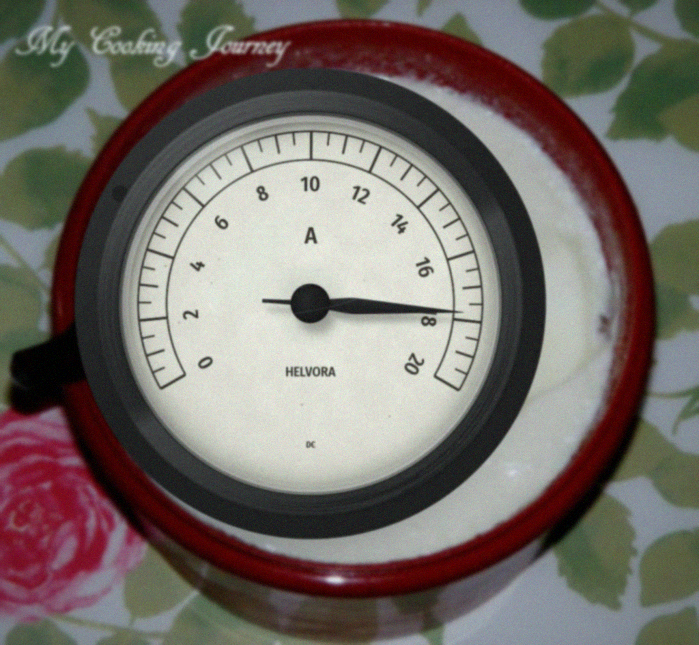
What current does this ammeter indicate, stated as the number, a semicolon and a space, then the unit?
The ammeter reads 17.75; A
